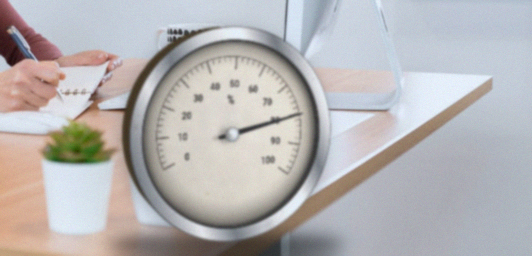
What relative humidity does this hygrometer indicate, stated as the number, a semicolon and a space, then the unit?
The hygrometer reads 80; %
